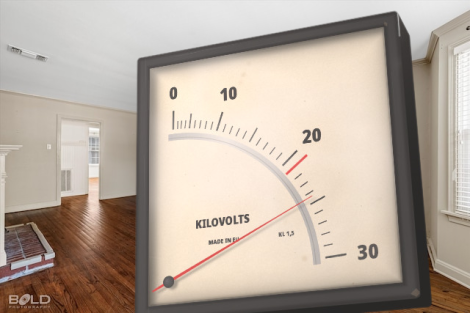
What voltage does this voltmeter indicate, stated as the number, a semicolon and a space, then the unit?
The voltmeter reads 24.5; kV
